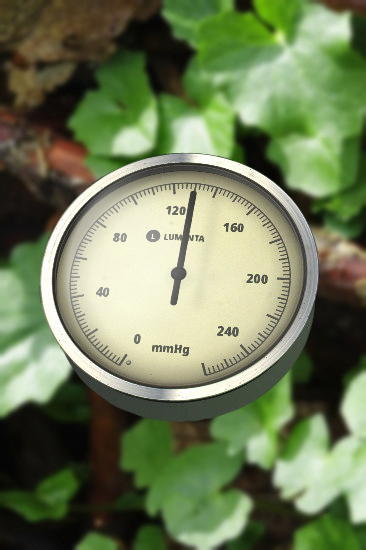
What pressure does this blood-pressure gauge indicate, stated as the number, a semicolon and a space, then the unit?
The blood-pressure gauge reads 130; mmHg
